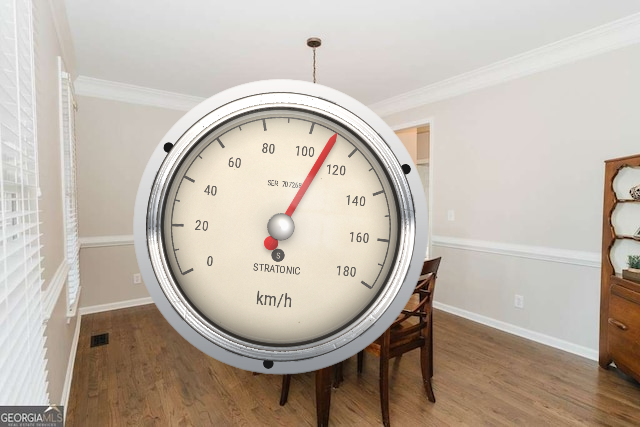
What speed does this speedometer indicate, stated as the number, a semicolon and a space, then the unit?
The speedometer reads 110; km/h
